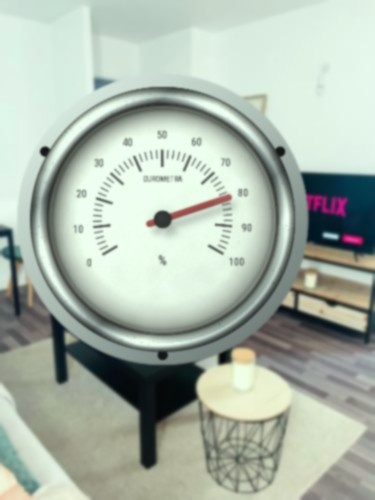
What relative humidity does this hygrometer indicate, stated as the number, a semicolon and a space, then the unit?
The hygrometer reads 80; %
